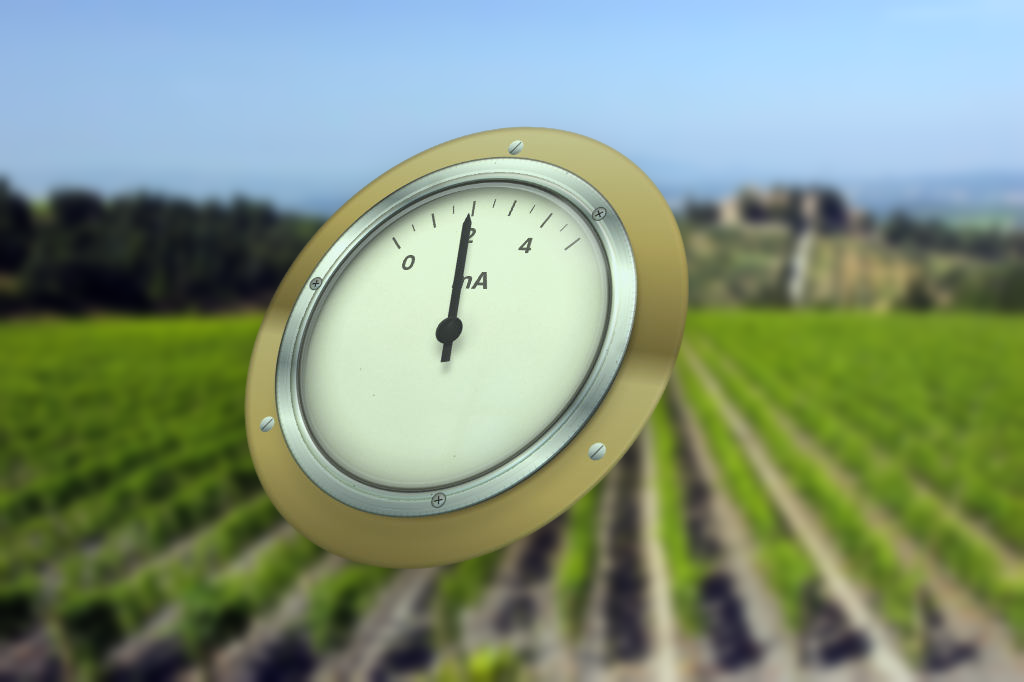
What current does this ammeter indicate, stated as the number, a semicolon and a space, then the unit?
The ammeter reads 2; mA
